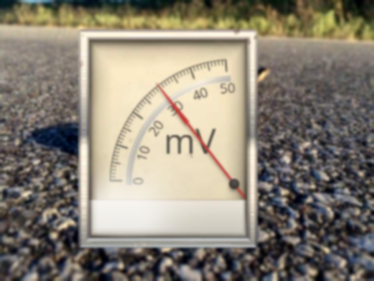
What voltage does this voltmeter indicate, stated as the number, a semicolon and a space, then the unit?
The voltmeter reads 30; mV
